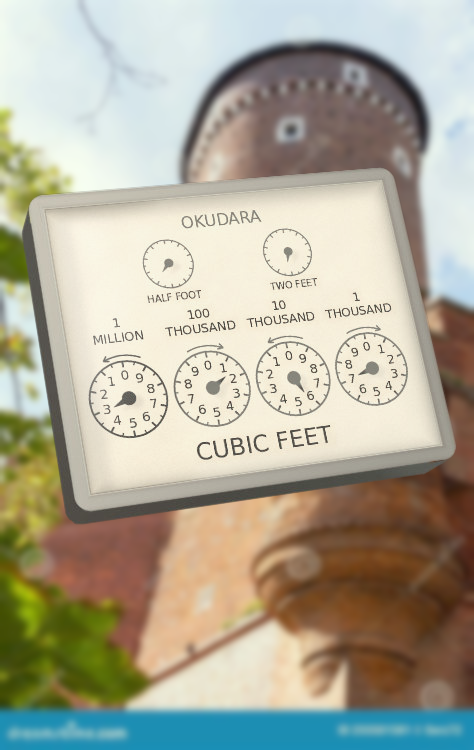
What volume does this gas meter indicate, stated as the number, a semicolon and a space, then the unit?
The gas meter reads 315700; ft³
